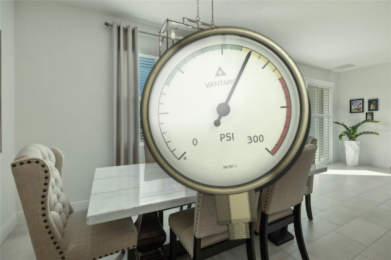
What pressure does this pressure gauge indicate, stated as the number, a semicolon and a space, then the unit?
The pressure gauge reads 180; psi
